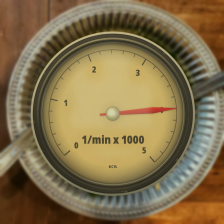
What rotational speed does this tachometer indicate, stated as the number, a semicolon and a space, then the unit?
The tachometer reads 4000; rpm
